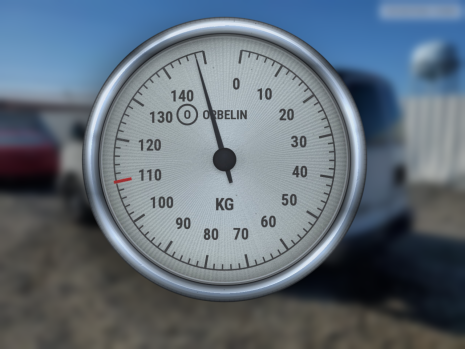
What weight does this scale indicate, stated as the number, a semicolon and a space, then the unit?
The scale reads 148; kg
